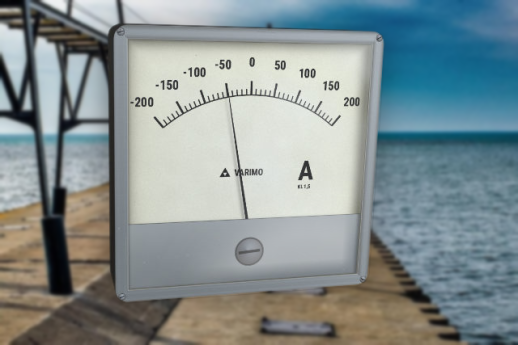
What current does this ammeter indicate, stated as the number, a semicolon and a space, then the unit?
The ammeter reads -50; A
